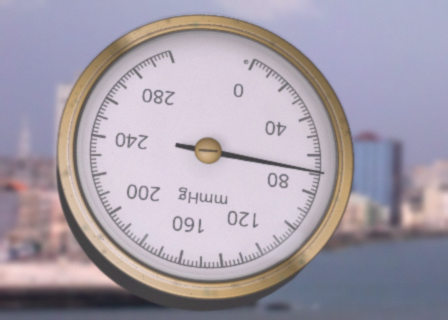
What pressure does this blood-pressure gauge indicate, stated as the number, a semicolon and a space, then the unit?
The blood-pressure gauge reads 70; mmHg
